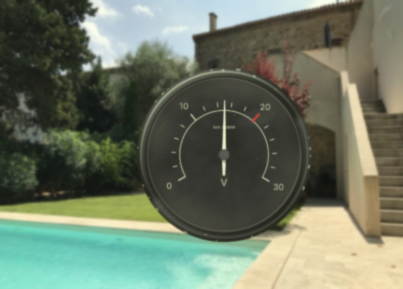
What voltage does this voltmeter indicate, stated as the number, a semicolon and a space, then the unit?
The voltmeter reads 15; V
